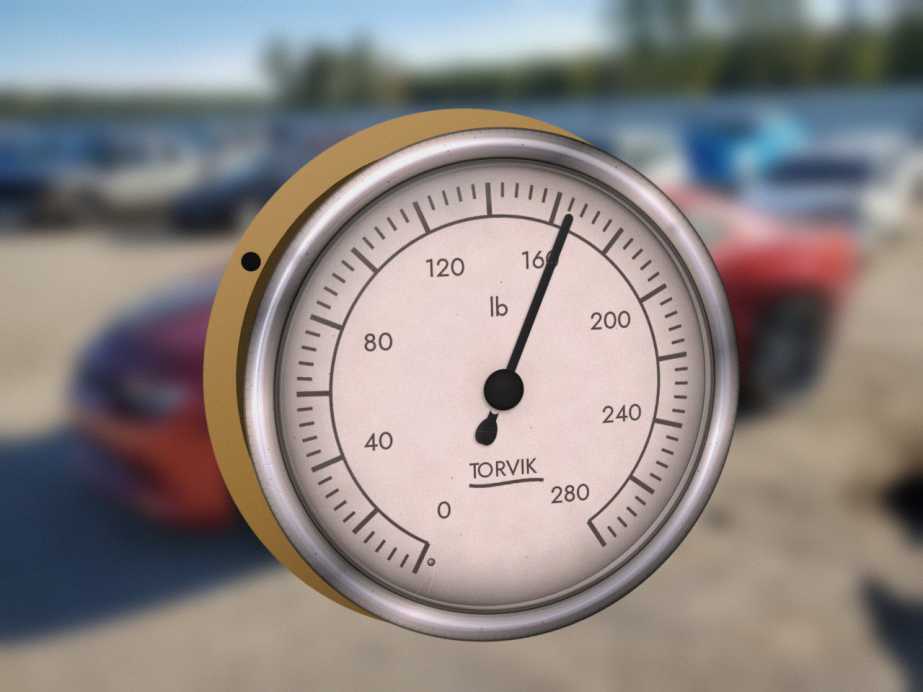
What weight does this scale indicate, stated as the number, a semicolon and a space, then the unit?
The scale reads 164; lb
